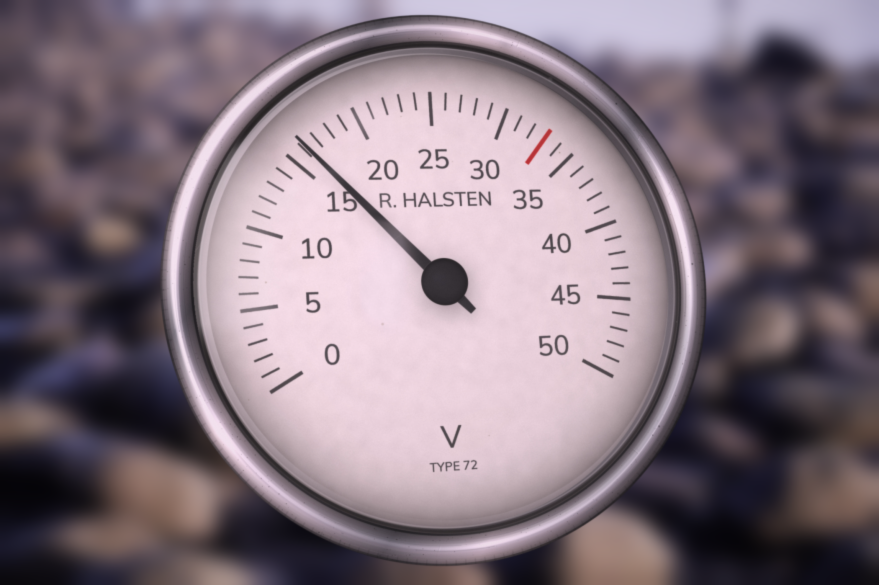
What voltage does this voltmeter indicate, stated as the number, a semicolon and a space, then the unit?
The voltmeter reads 16; V
